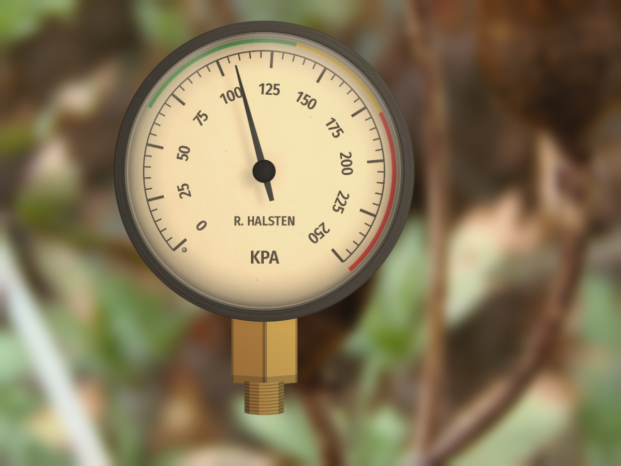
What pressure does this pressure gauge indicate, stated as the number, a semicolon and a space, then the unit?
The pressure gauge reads 107.5; kPa
